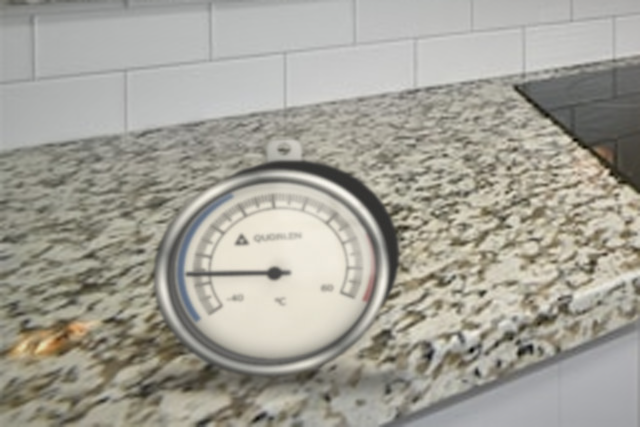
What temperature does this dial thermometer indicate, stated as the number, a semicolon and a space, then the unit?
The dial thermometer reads -25; °C
